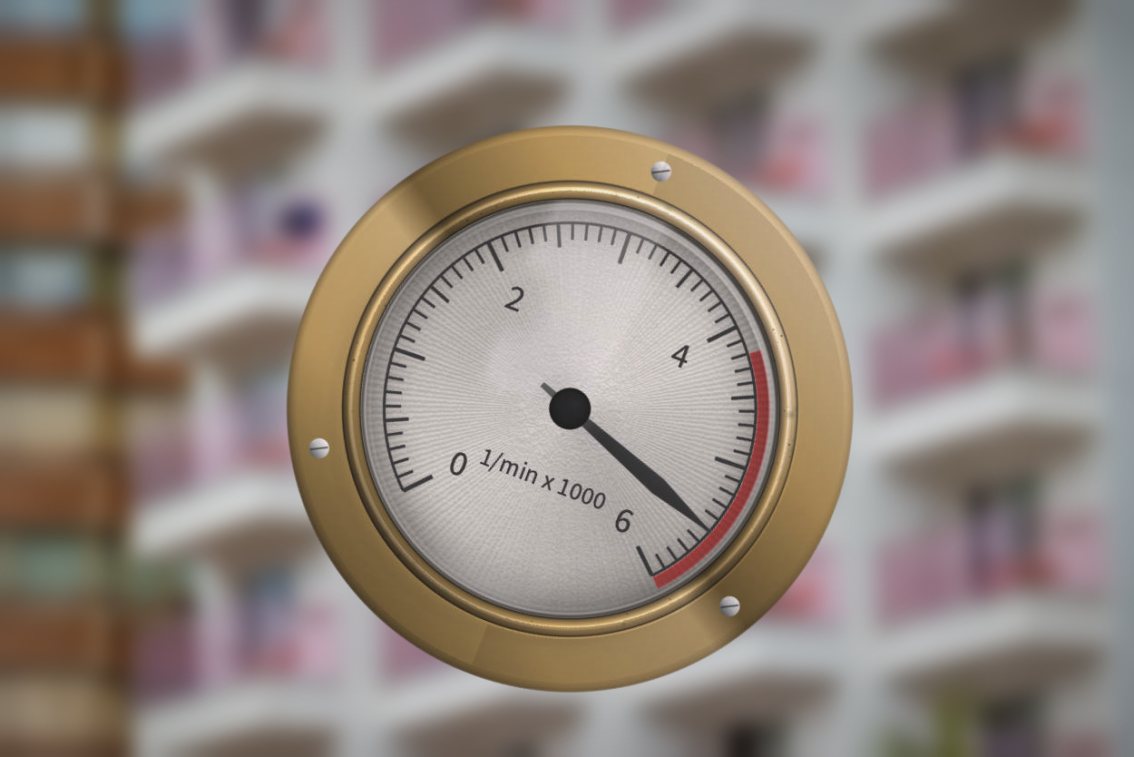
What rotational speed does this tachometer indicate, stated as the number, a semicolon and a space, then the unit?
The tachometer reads 5500; rpm
